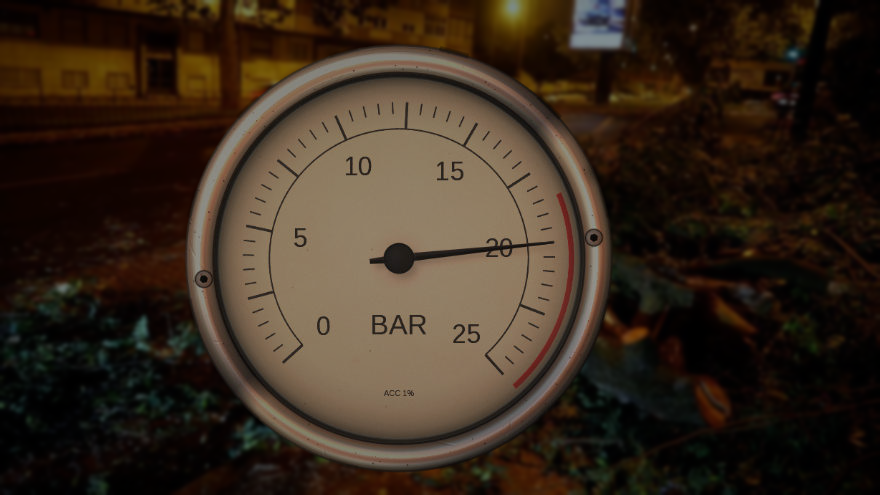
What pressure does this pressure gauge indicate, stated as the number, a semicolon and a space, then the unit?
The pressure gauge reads 20; bar
